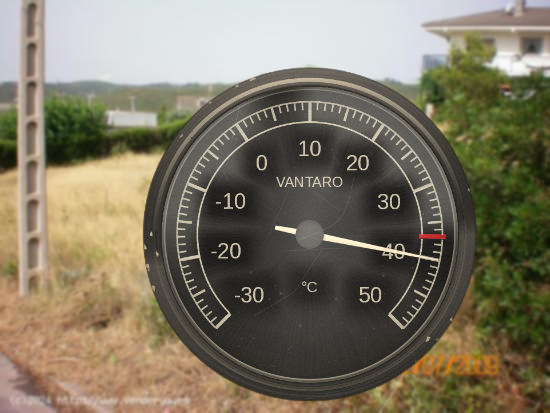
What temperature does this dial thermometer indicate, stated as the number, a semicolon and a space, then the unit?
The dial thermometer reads 40; °C
